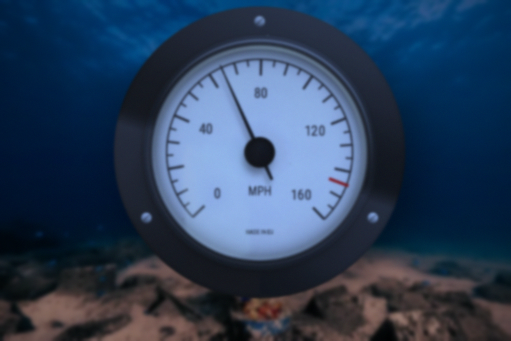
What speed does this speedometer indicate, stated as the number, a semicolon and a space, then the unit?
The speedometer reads 65; mph
